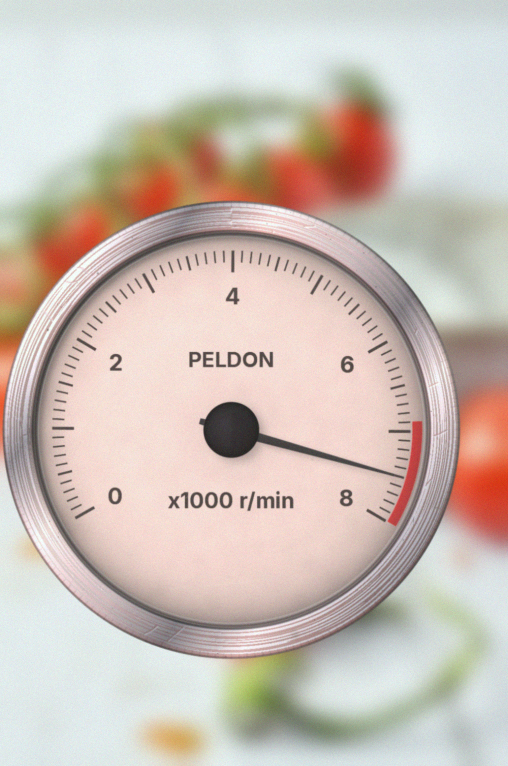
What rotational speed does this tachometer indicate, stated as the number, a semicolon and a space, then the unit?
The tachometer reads 7500; rpm
